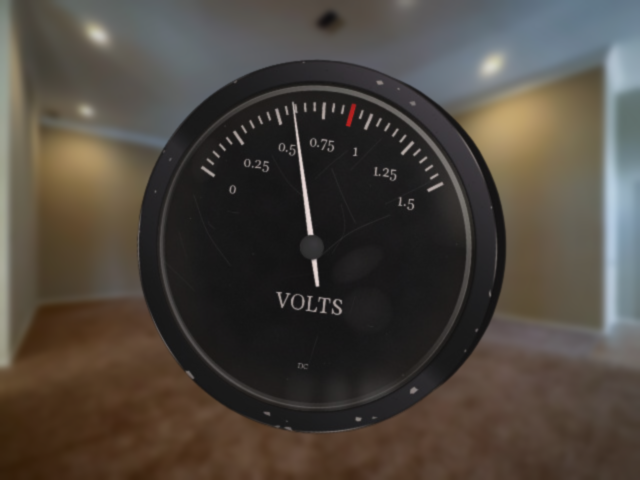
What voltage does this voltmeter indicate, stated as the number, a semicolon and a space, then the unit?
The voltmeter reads 0.6; V
